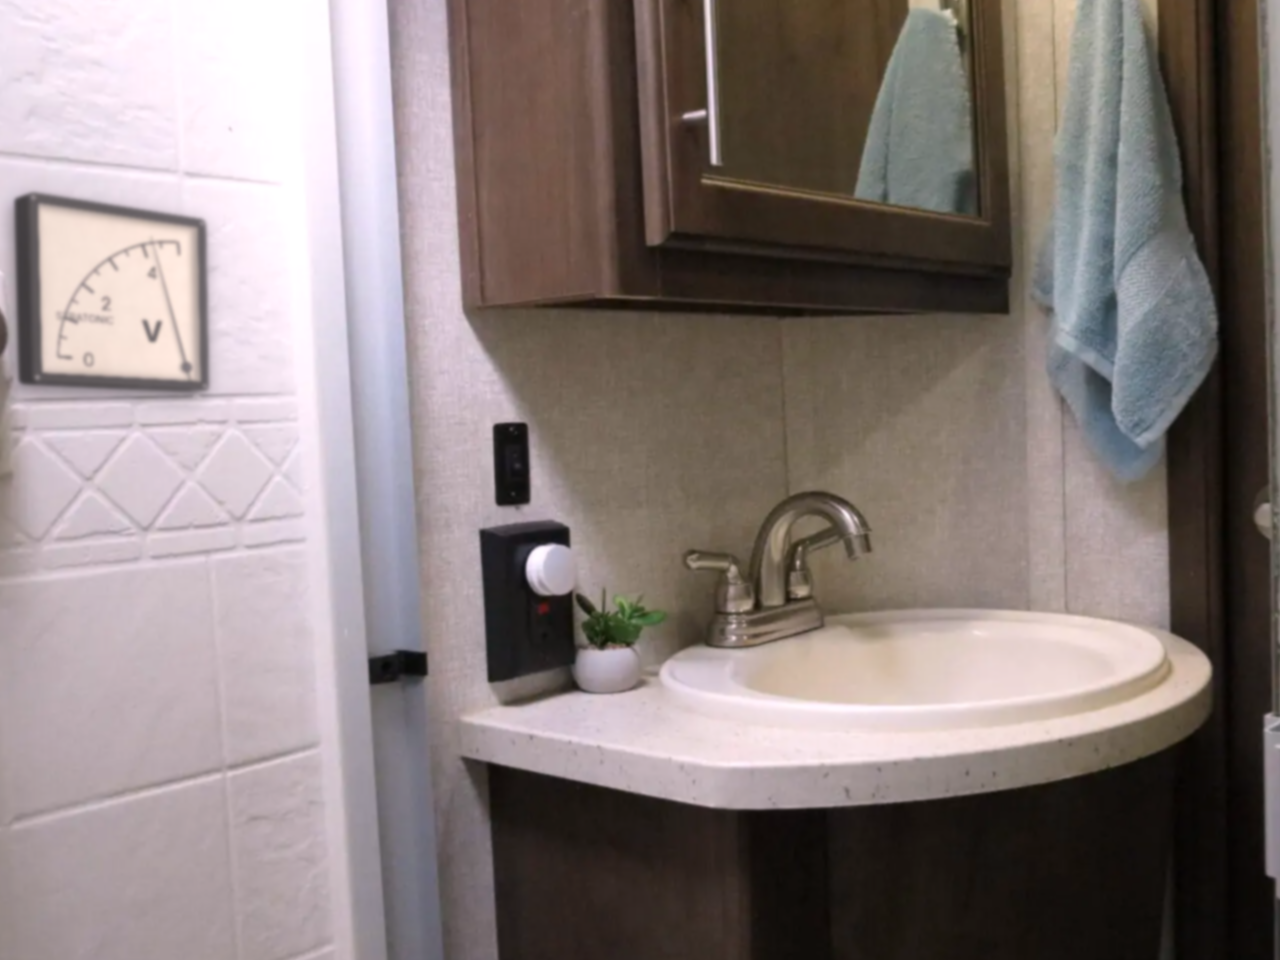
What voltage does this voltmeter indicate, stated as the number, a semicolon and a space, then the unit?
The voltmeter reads 4.25; V
